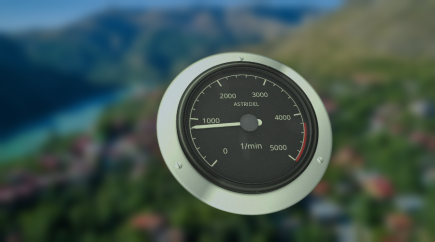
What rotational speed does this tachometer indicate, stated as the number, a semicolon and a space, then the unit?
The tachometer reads 800; rpm
